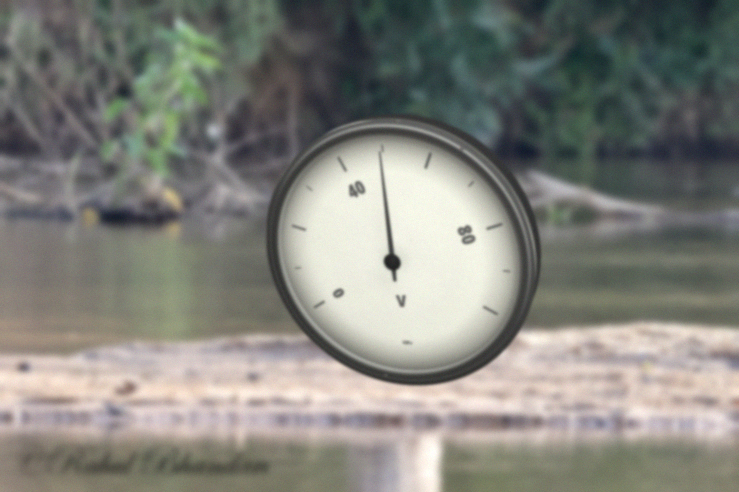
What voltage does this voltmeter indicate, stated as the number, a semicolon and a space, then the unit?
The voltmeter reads 50; V
